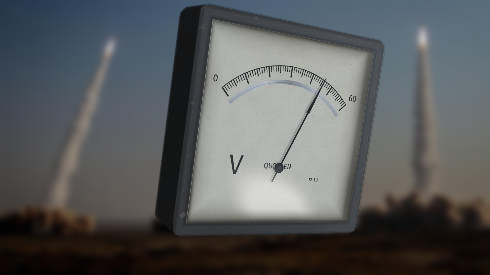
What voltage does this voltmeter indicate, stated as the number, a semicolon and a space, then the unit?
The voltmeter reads 45; V
